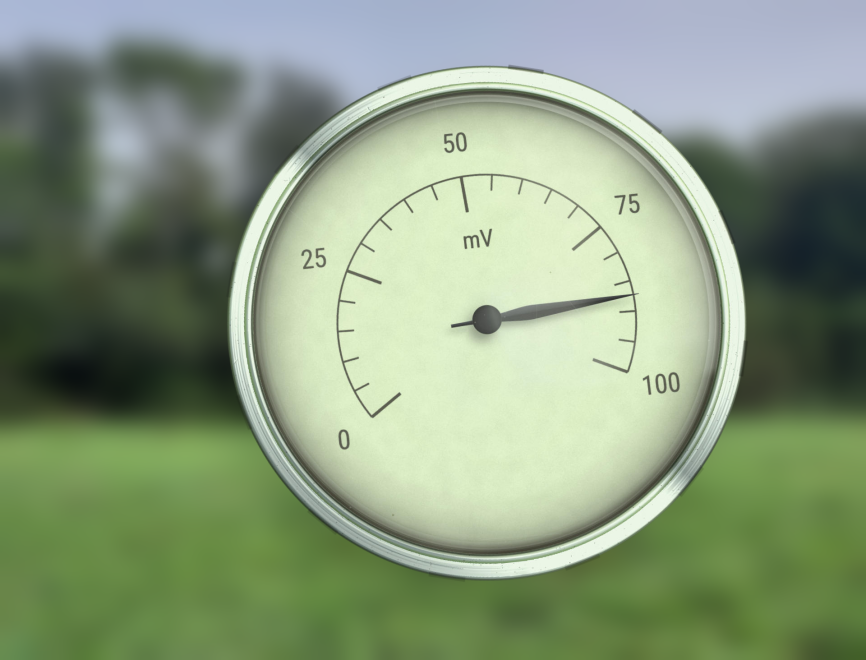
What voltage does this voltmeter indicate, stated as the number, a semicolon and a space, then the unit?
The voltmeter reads 87.5; mV
